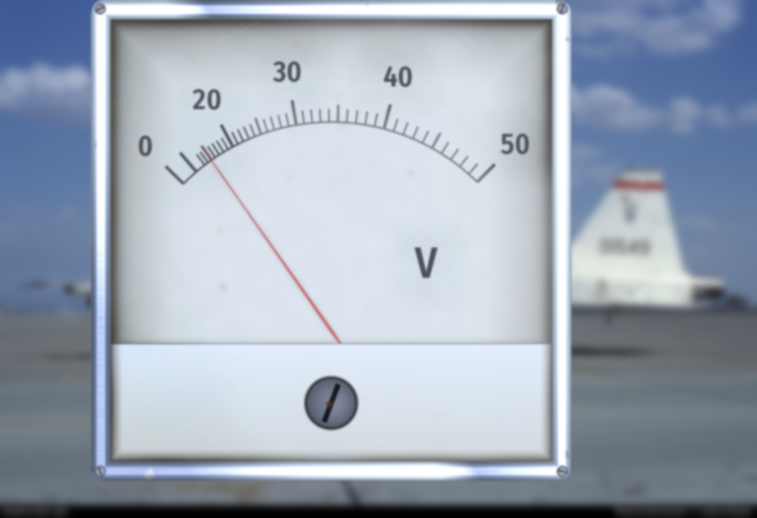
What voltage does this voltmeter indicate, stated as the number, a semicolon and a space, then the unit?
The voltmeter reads 15; V
